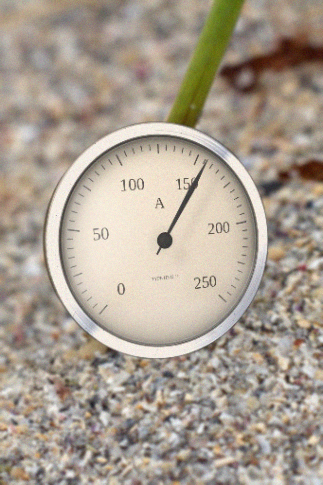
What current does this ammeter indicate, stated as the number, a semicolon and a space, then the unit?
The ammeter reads 155; A
